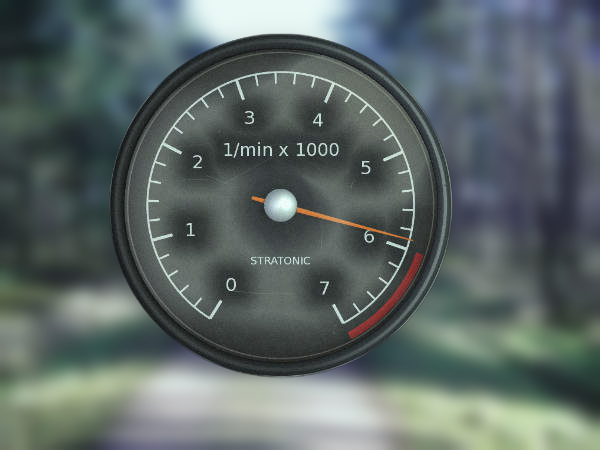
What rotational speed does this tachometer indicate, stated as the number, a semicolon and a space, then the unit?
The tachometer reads 5900; rpm
